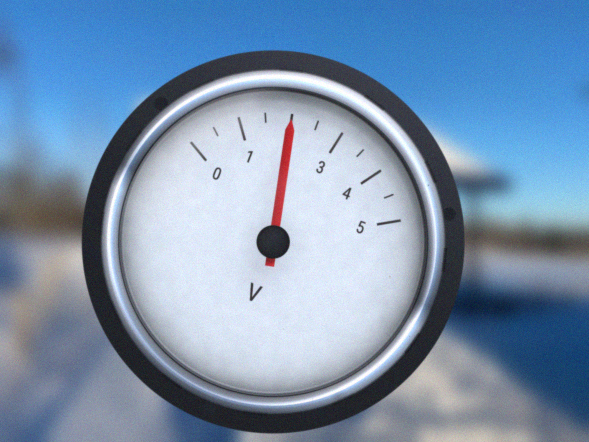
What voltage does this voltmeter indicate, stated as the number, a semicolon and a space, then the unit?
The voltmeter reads 2; V
